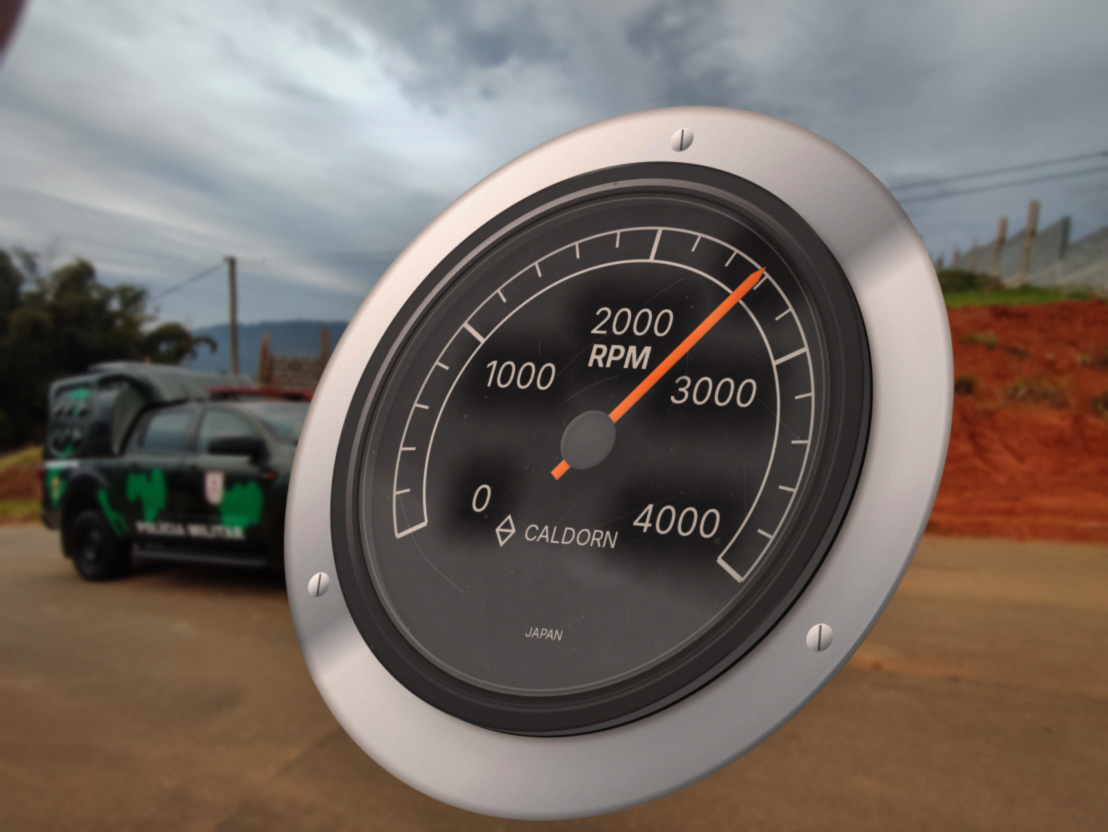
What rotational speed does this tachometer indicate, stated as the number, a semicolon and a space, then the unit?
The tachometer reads 2600; rpm
